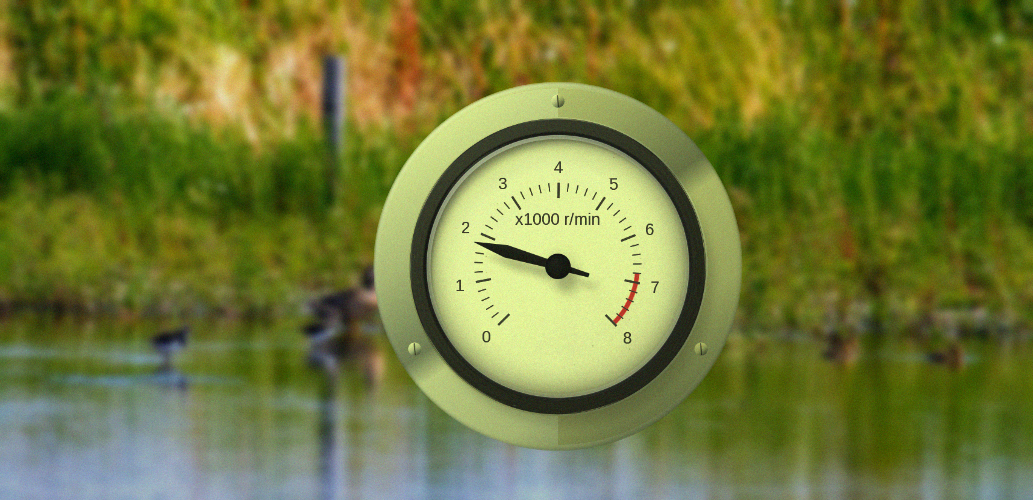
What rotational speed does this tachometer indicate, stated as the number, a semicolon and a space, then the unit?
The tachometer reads 1800; rpm
